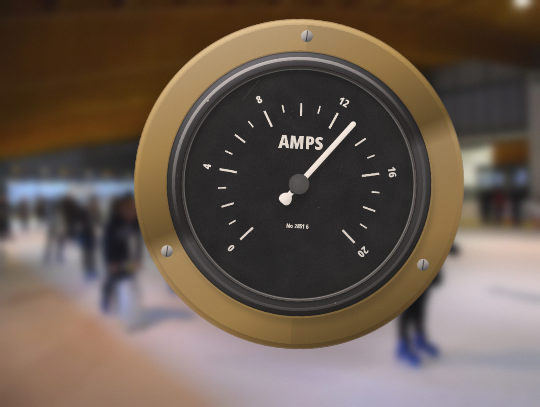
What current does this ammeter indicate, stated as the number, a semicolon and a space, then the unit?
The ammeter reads 13; A
